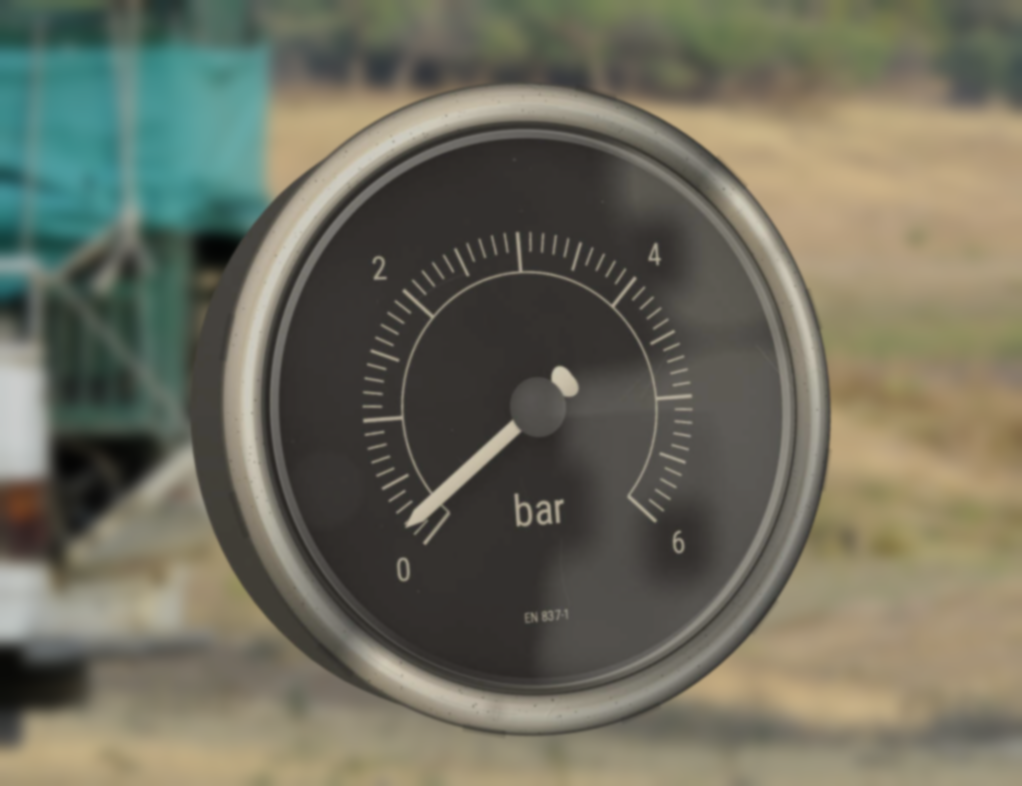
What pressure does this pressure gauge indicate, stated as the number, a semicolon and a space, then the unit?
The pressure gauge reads 0.2; bar
